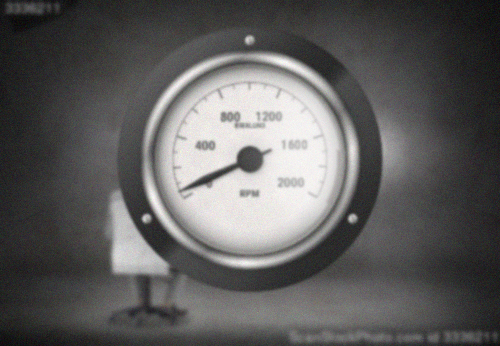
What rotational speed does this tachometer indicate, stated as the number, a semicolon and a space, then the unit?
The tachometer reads 50; rpm
